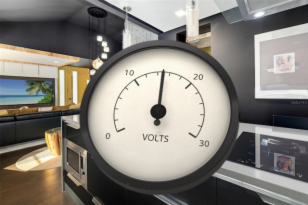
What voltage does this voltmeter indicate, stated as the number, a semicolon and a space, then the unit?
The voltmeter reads 15; V
